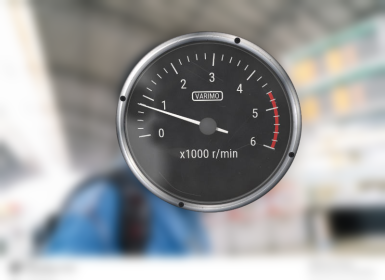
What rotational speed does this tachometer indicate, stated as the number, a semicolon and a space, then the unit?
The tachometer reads 800; rpm
